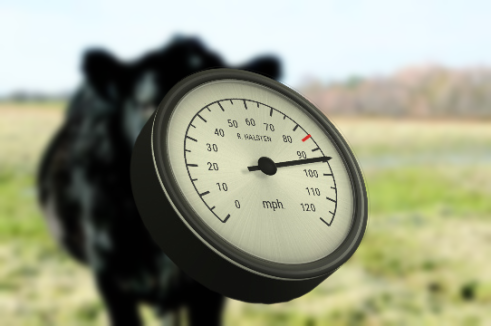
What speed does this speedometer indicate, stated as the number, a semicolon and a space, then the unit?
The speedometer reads 95; mph
